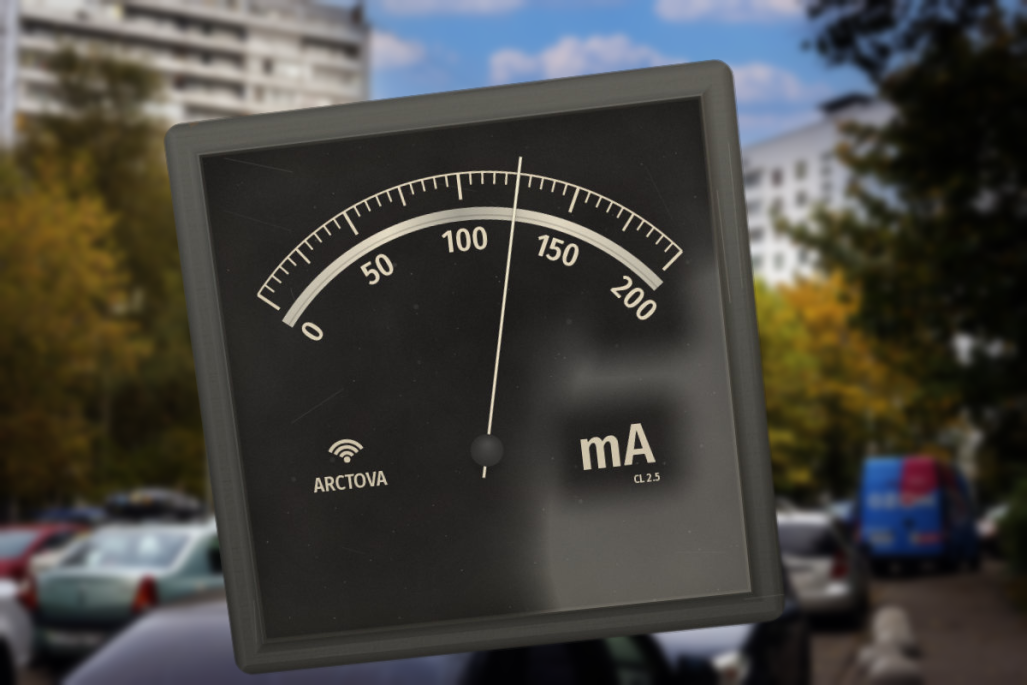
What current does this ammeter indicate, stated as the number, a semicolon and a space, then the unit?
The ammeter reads 125; mA
